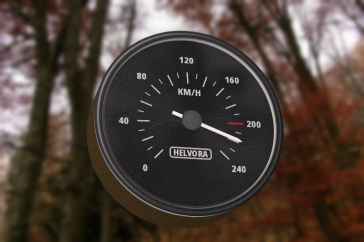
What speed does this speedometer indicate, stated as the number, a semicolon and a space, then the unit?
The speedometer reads 220; km/h
